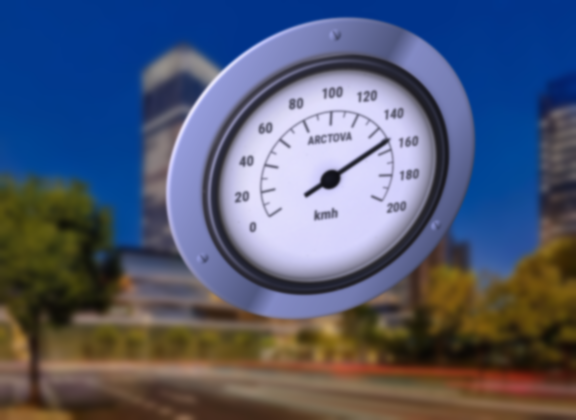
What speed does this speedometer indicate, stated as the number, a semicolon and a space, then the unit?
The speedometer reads 150; km/h
